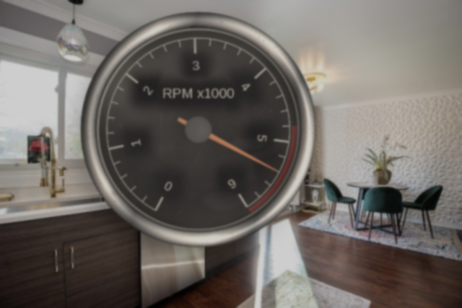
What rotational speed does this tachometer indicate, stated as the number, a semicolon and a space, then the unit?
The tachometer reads 5400; rpm
